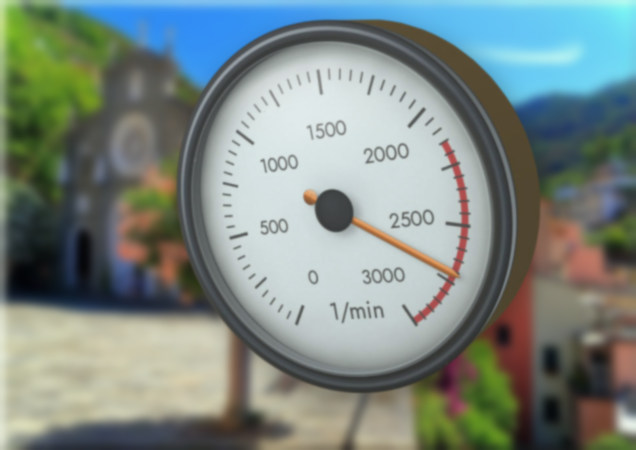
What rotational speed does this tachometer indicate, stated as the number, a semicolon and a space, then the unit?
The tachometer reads 2700; rpm
